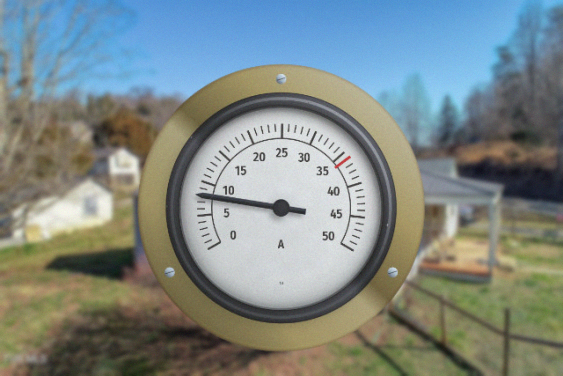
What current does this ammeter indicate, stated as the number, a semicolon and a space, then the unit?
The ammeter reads 8; A
